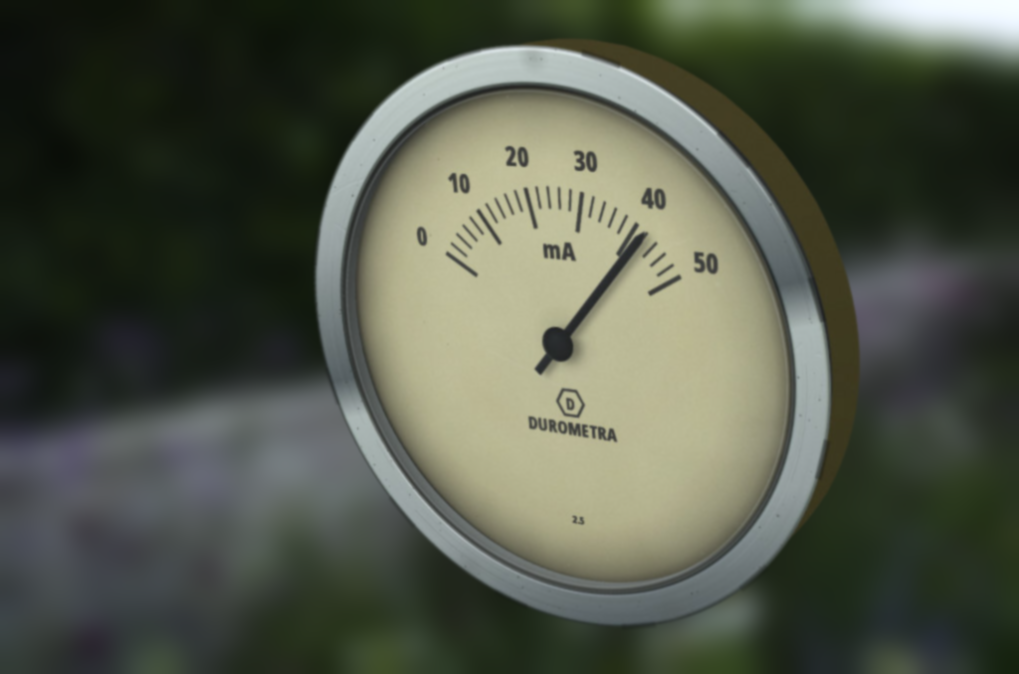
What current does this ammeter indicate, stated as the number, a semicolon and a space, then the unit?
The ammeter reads 42; mA
